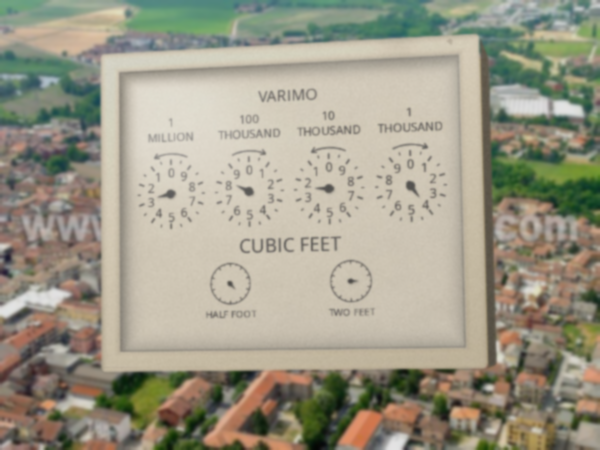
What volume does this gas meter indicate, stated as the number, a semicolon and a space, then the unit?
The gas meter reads 282400; ft³
